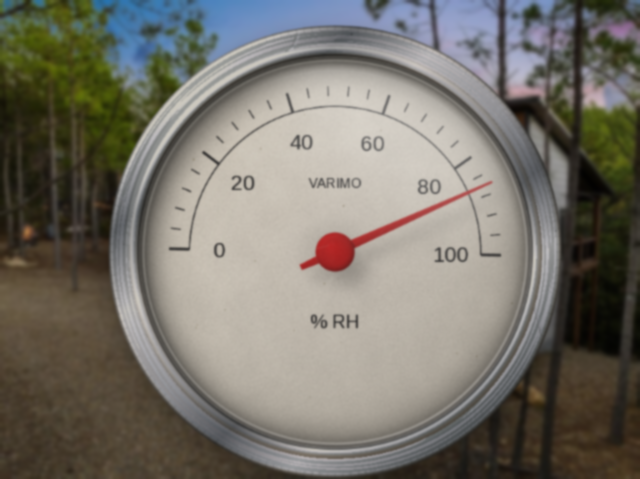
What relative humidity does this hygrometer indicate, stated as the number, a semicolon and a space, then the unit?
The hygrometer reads 86; %
